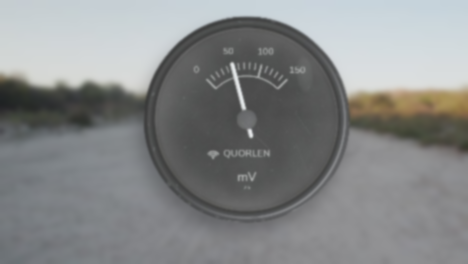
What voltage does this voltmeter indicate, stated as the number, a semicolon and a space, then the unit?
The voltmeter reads 50; mV
